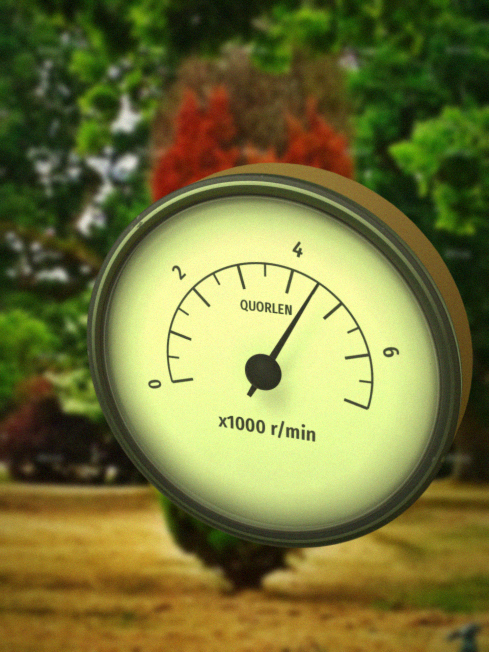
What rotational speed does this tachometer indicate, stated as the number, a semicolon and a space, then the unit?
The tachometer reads 4500; rpm
